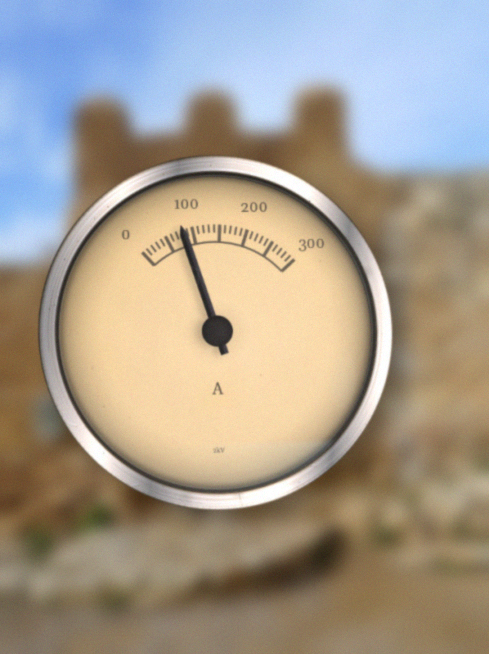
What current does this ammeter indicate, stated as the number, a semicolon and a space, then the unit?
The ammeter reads 80; A
